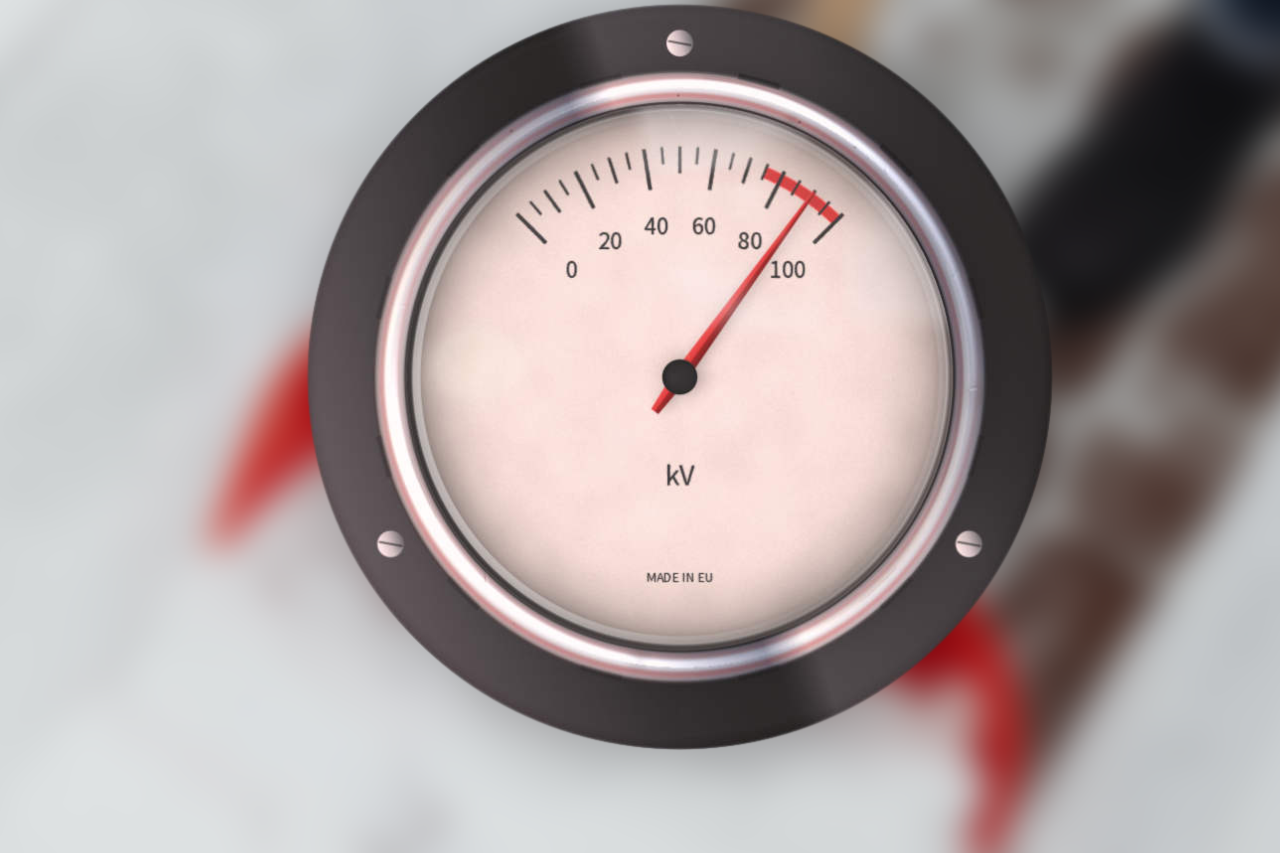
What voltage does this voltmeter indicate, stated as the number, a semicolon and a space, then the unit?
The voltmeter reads 90; kV
